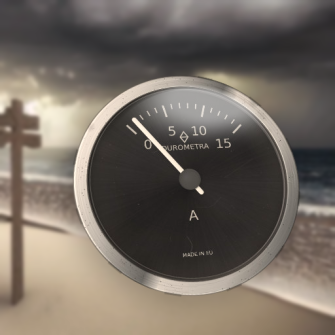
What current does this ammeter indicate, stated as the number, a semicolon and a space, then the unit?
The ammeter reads 1; A
